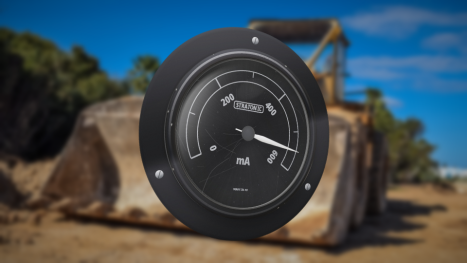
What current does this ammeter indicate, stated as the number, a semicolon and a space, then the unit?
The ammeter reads 550; mA
